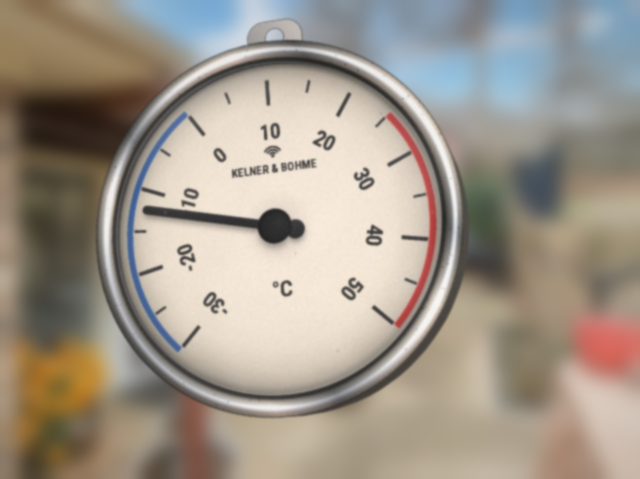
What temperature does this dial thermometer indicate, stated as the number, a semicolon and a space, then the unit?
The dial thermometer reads -12.5; °C
